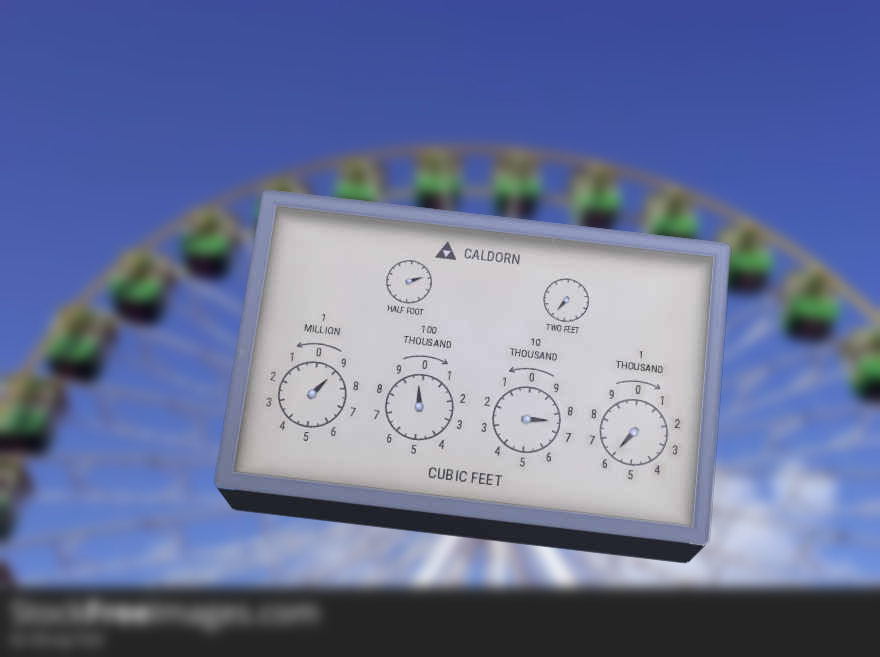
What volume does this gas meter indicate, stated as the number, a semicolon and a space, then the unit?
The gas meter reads 897600; ft³
